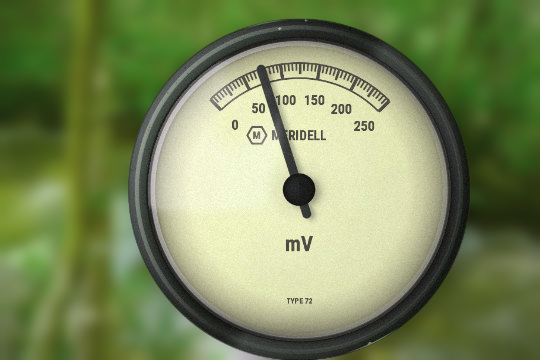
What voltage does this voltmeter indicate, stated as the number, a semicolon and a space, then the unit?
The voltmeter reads 75; mV
